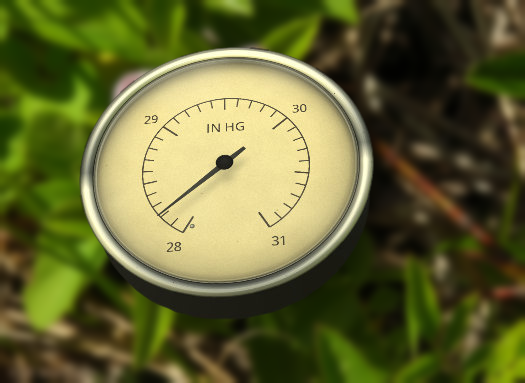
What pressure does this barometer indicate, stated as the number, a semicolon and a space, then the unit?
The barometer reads 28.2; inHg
